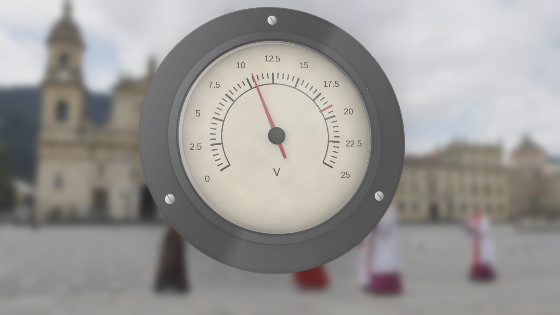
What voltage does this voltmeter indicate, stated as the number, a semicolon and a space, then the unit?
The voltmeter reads 10.5; V
